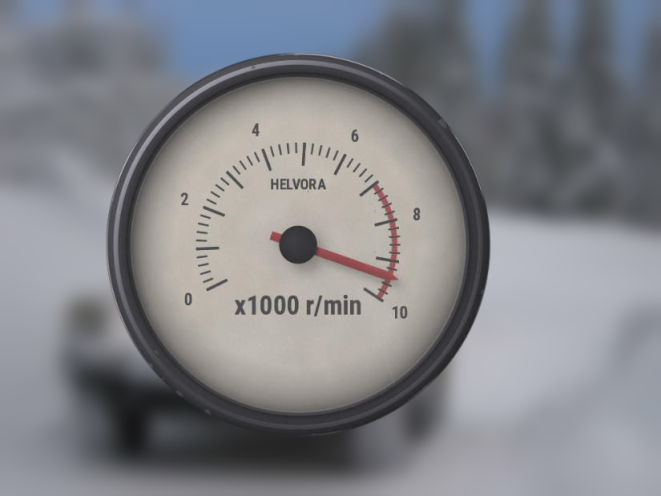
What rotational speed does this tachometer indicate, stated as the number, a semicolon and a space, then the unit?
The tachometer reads 9400; rpm
